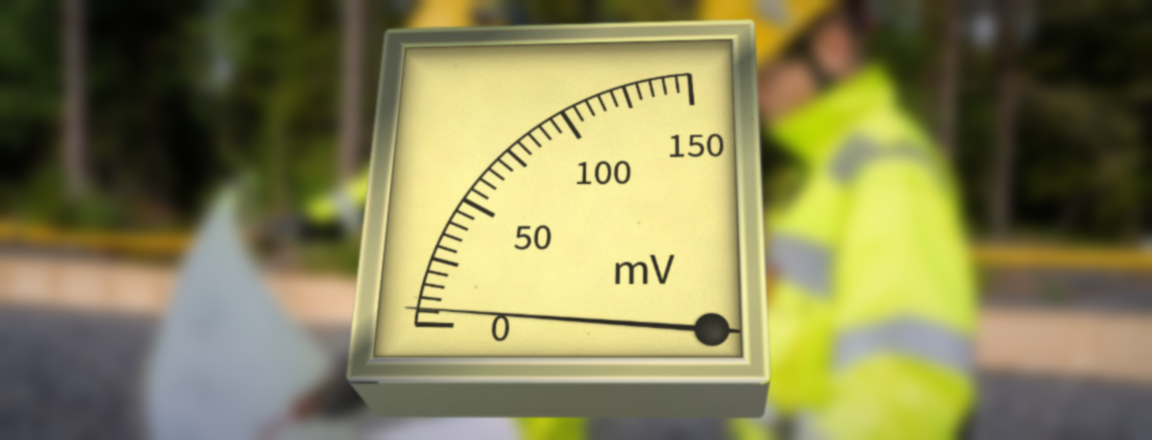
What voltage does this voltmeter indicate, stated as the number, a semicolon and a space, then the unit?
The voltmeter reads 5; mV
